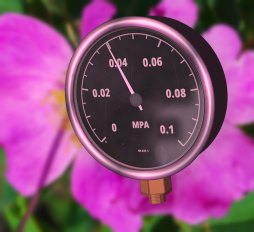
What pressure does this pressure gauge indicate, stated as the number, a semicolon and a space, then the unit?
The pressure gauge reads 0.04; MPa
